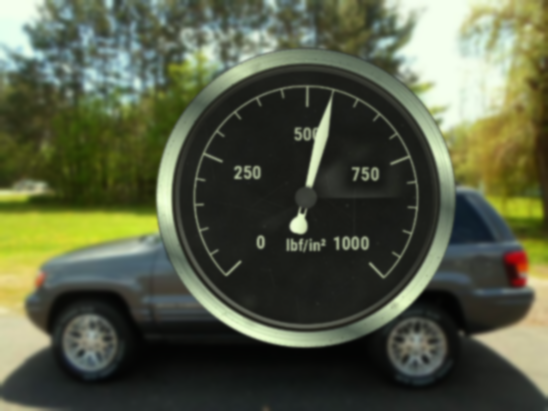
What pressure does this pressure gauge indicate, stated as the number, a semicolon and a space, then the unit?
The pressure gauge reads 550; psi
